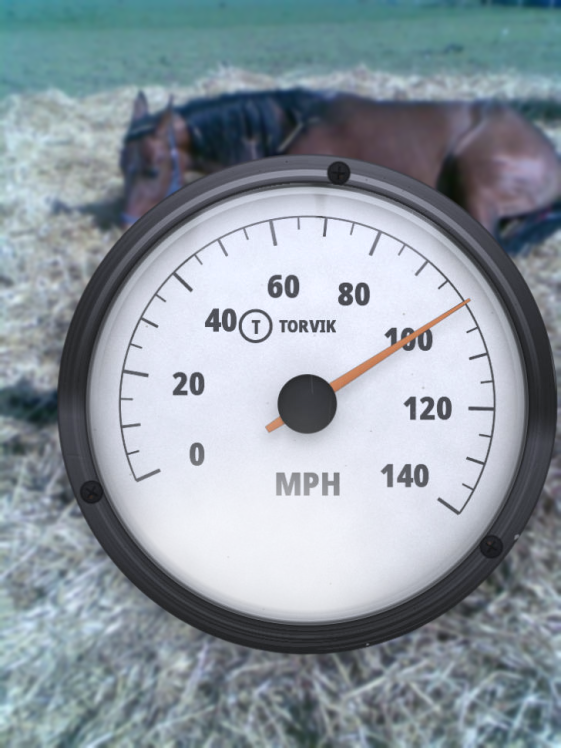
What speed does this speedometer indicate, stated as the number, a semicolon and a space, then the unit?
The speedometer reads 100; mph
